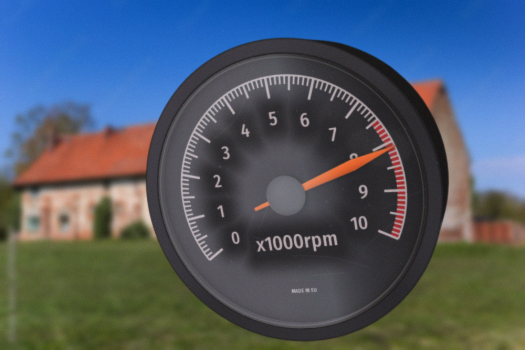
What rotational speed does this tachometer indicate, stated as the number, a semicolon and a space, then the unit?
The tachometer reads 8100; rpm
